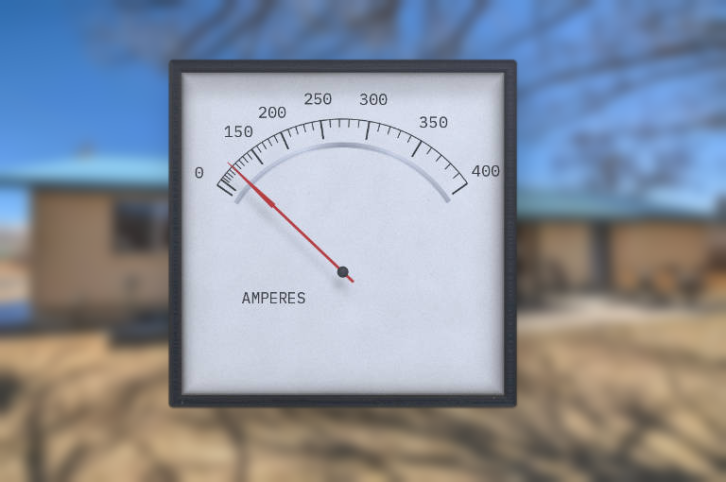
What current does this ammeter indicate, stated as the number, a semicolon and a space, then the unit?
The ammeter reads 100; A
